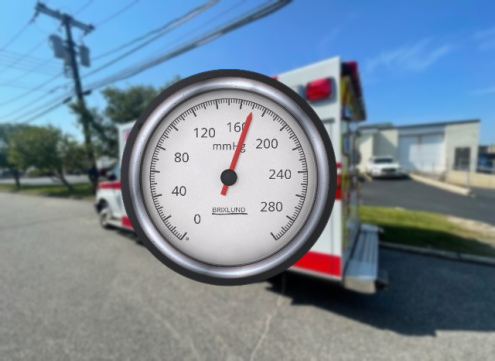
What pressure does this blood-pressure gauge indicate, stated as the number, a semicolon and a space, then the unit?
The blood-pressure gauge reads 170; mmHg
